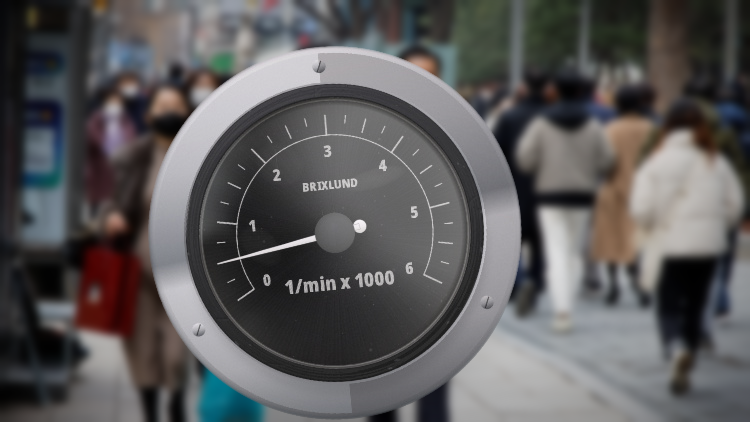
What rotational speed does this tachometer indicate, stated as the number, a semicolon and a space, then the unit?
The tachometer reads 500; rpm
